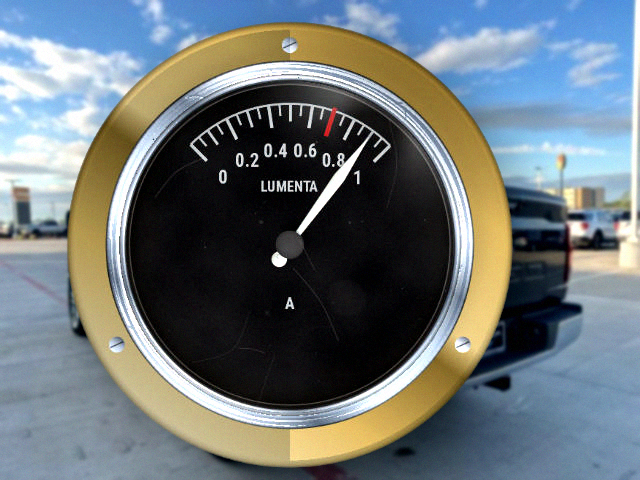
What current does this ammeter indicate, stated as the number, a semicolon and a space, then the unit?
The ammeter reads 0.9; A
